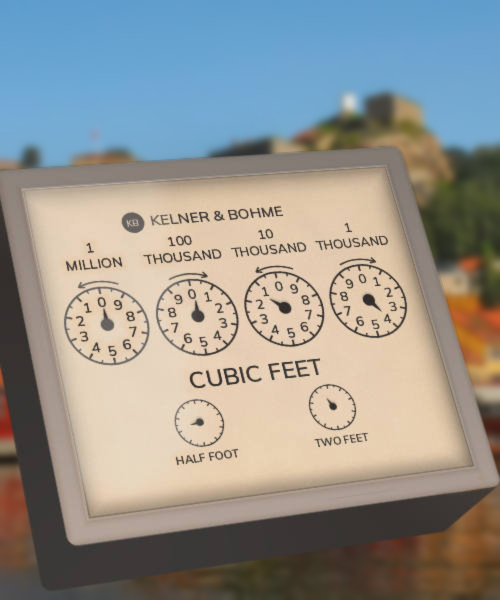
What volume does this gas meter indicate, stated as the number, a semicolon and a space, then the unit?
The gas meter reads 1400; ft³
